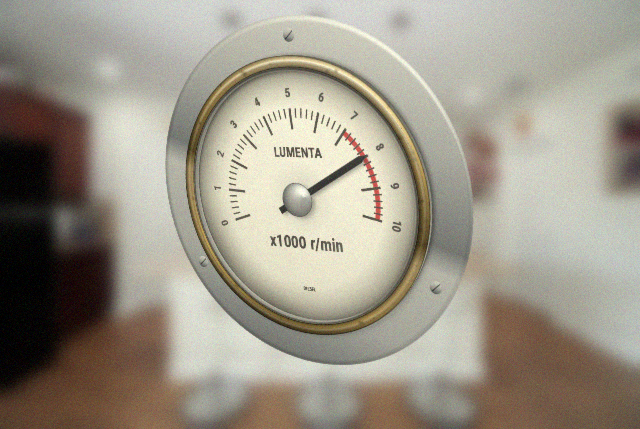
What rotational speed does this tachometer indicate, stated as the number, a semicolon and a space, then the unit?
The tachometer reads 8000; rpm
